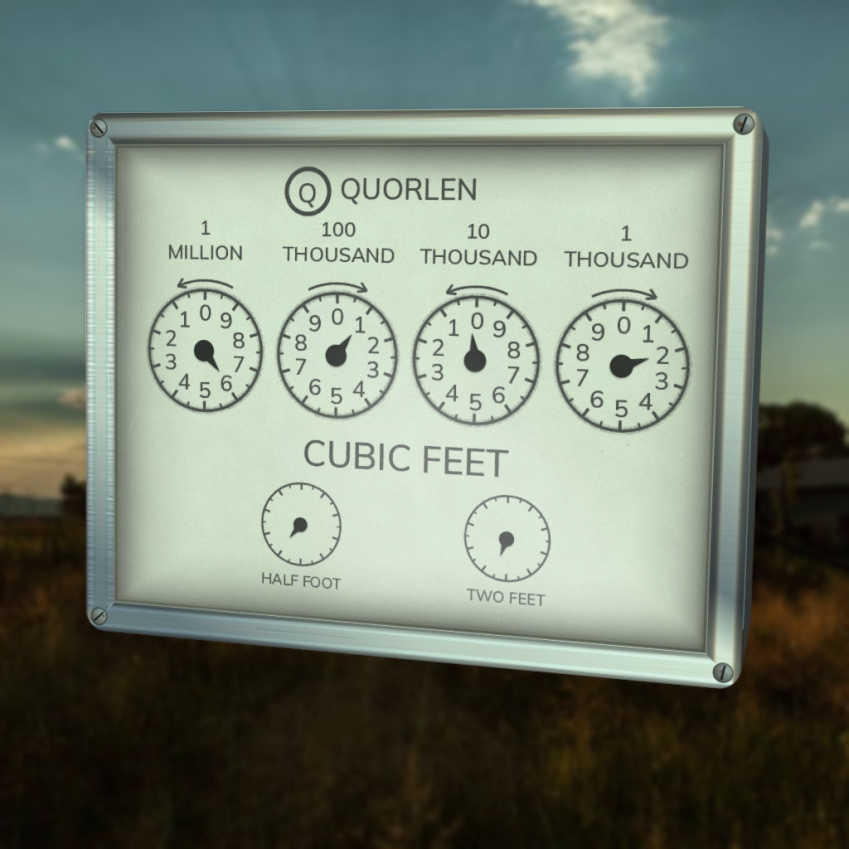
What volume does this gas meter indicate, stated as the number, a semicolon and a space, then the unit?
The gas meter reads 610200; ft³
